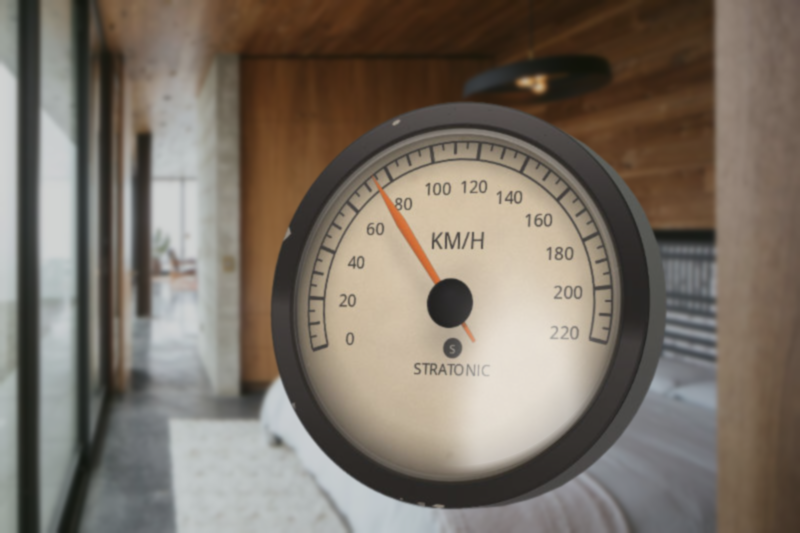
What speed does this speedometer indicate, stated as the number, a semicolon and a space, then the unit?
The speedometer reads 75; km/h
